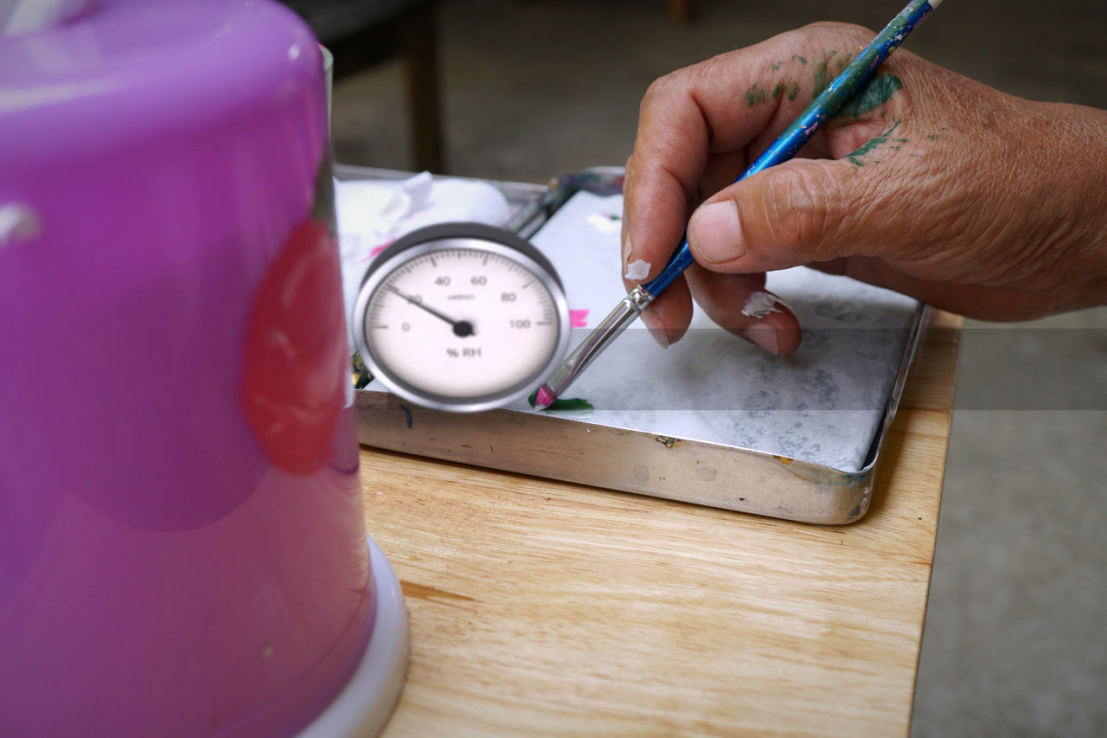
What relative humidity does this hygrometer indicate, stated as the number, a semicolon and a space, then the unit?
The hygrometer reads 20; %
